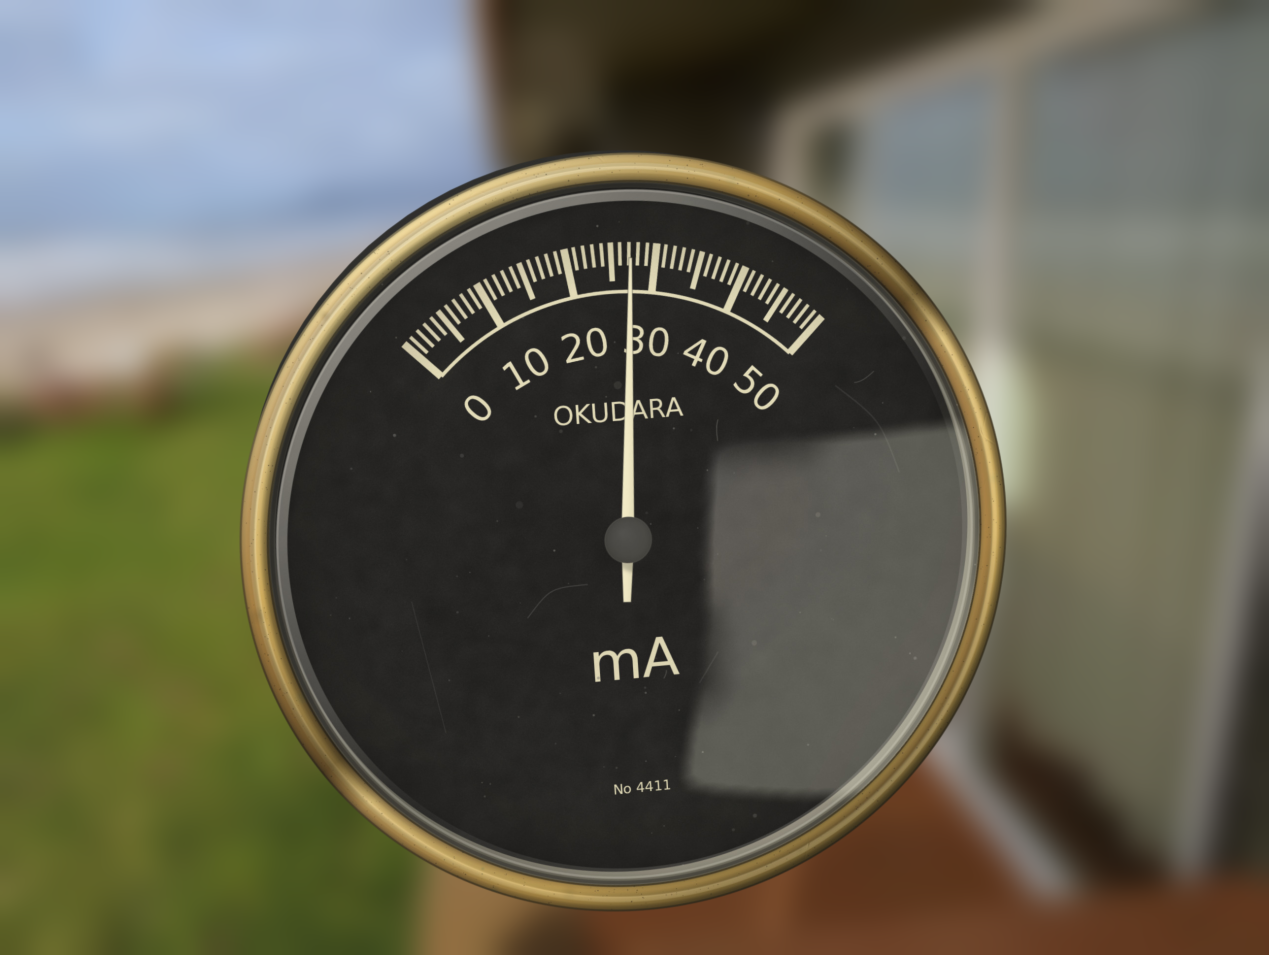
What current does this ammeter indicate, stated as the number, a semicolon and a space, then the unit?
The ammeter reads 27; mA
